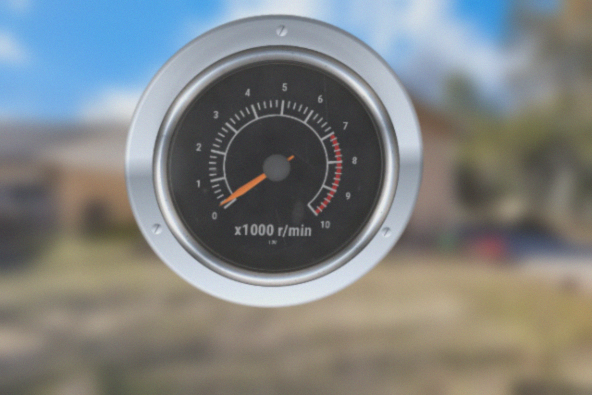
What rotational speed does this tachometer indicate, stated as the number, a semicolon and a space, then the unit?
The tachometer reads 200; rpm
